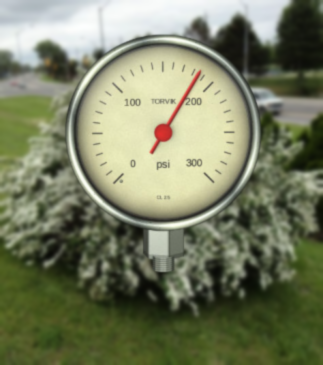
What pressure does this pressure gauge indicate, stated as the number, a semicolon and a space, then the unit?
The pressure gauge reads 185; psi
